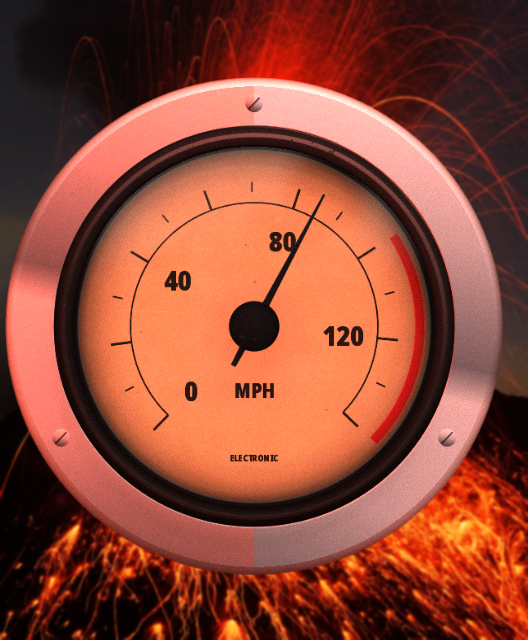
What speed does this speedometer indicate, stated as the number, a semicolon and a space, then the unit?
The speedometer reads 85; mph
